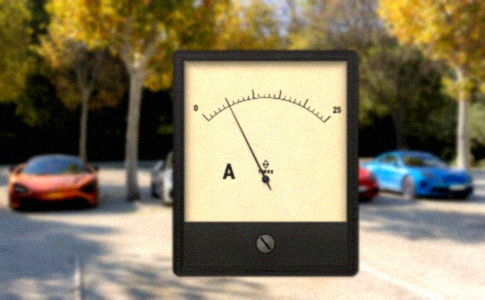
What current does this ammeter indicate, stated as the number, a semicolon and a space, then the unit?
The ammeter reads 5; A
